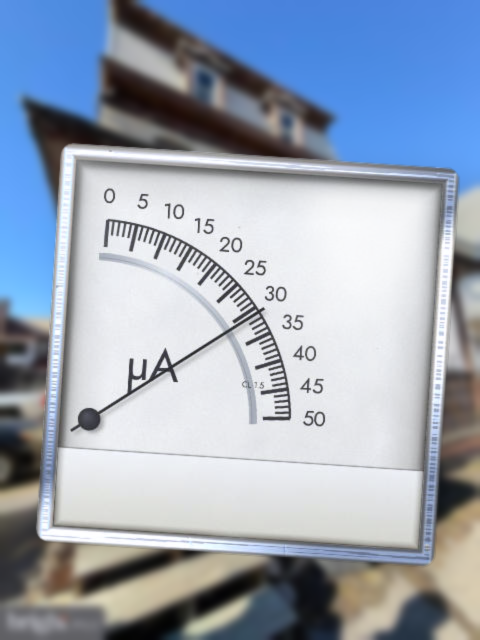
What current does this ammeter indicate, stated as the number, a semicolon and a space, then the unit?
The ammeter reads 31; µA
